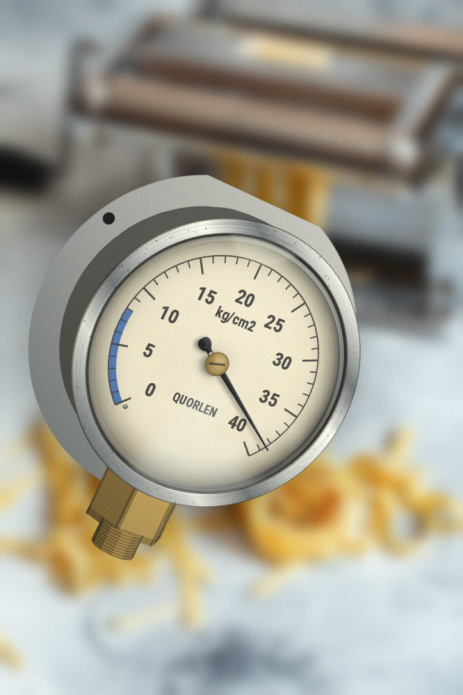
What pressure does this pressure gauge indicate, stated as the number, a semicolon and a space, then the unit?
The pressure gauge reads 38.5; kg/cm²
